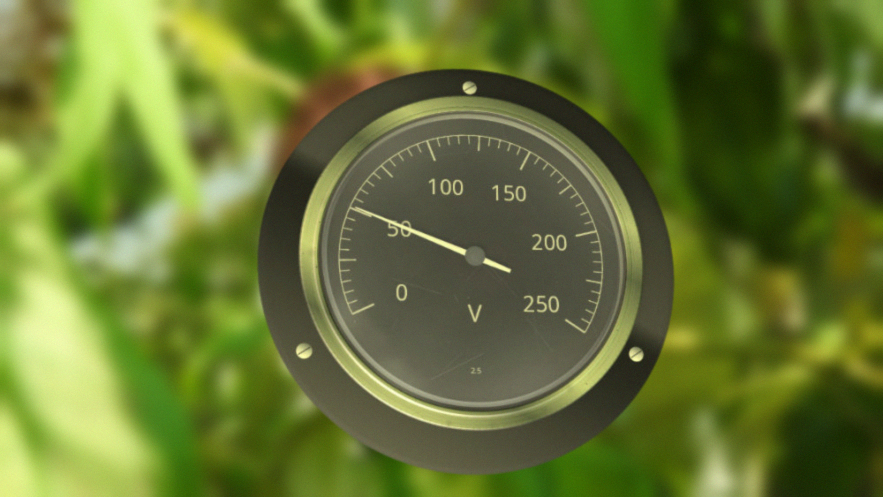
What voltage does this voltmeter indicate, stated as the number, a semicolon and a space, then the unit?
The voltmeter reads 50; V
